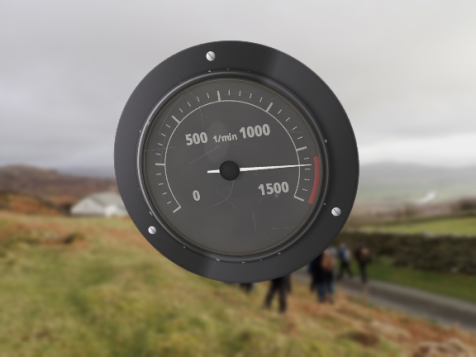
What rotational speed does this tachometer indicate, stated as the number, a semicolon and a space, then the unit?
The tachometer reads 1325; rpm
